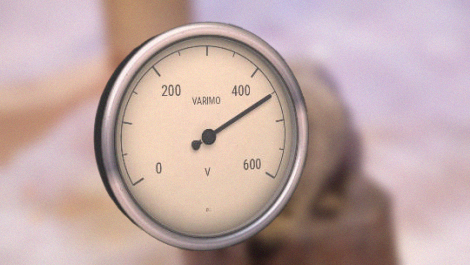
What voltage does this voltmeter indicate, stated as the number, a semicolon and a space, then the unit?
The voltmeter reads 450; V
